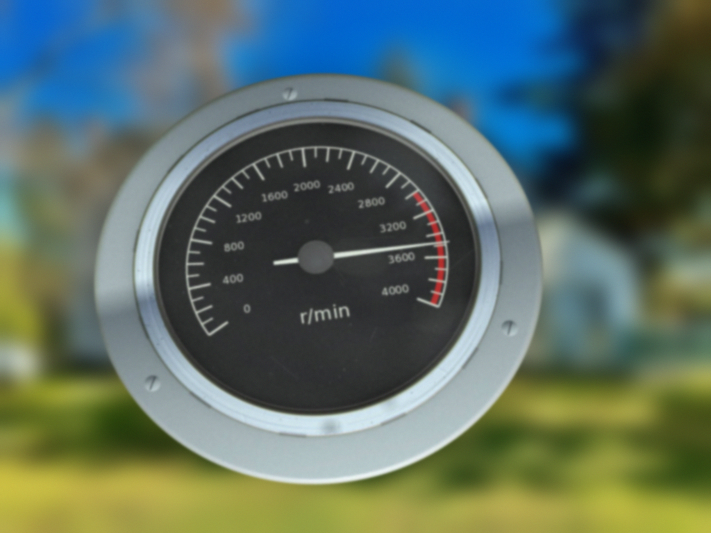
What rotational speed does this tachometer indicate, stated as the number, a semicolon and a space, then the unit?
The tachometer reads 3500; rpm
